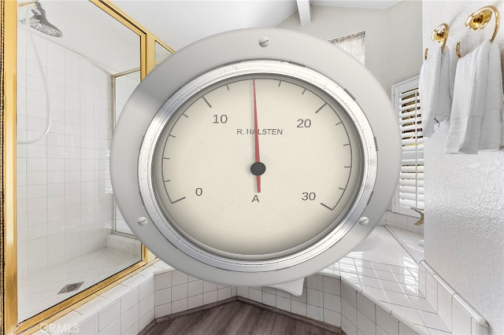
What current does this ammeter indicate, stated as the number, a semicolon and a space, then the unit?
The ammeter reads 14; A
